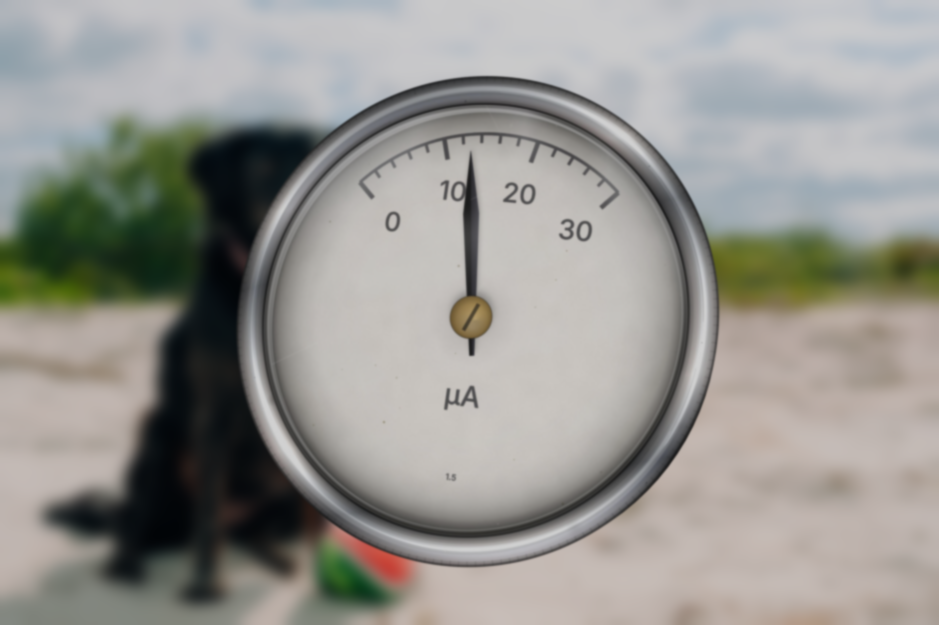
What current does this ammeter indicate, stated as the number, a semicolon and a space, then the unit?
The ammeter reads 13; µA
